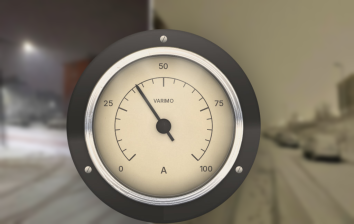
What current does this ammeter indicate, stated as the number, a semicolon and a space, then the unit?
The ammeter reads 37.5; A
